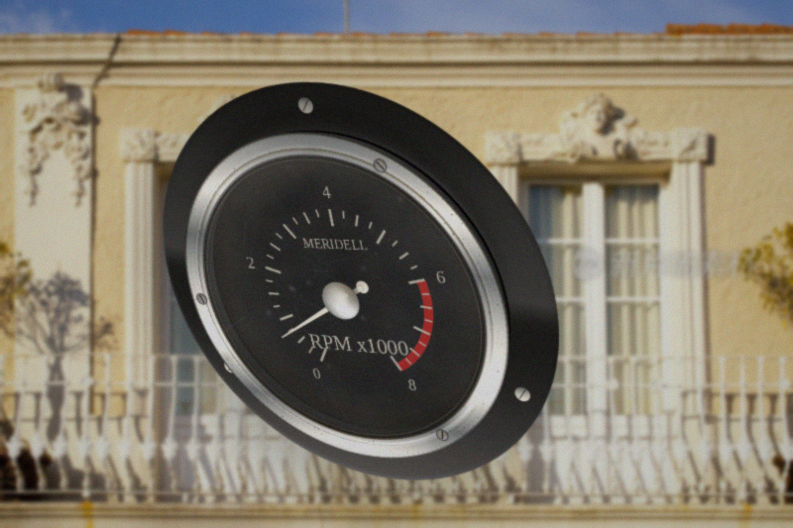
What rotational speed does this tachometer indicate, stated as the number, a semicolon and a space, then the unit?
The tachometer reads 750; rpm
